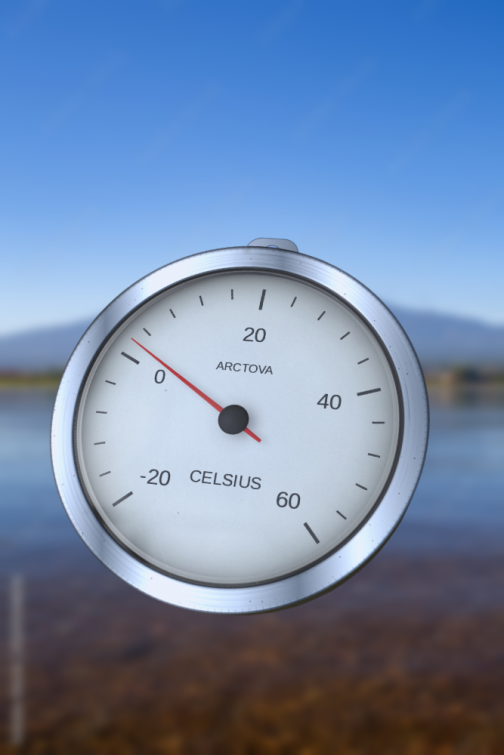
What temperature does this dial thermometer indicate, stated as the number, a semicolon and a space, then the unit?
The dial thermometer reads 2; °C
